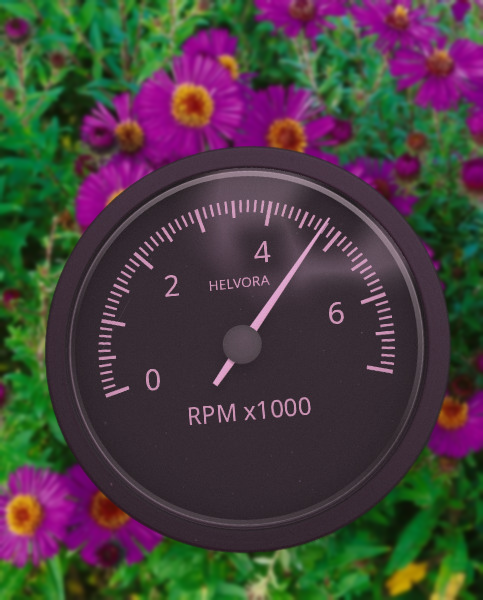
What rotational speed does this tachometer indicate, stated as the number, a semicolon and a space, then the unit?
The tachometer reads 4800; rpm
